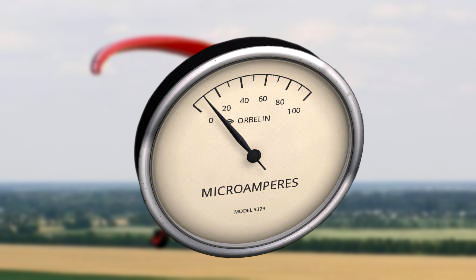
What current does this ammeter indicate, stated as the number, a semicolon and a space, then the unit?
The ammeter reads 10; µA
